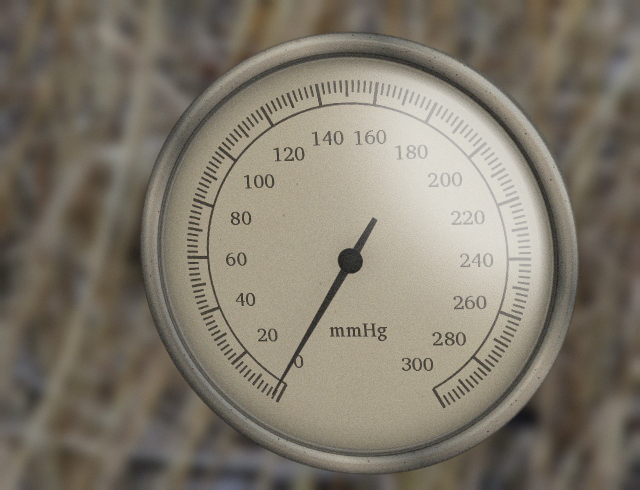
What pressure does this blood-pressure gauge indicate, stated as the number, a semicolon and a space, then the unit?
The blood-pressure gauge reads 2; mmHg
